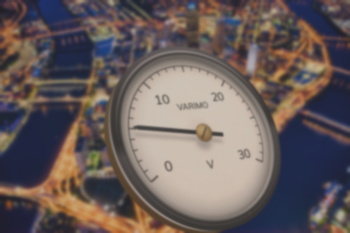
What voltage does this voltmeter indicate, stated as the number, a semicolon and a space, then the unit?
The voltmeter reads 5; V
